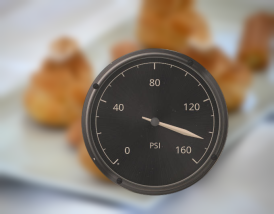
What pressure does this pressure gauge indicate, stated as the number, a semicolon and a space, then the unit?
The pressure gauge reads 145; psi
